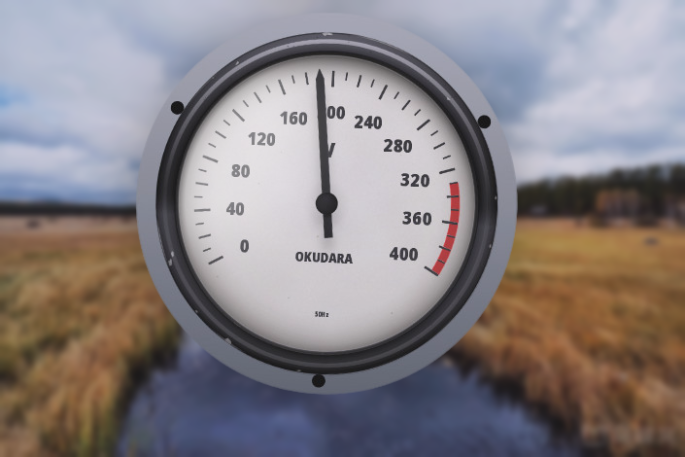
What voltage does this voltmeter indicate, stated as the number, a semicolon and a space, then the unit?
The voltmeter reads 190; V
